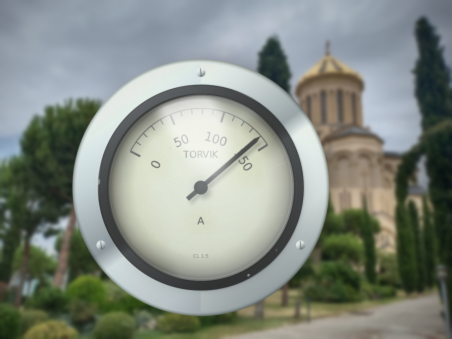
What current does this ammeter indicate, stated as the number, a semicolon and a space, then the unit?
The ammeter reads 140; A
